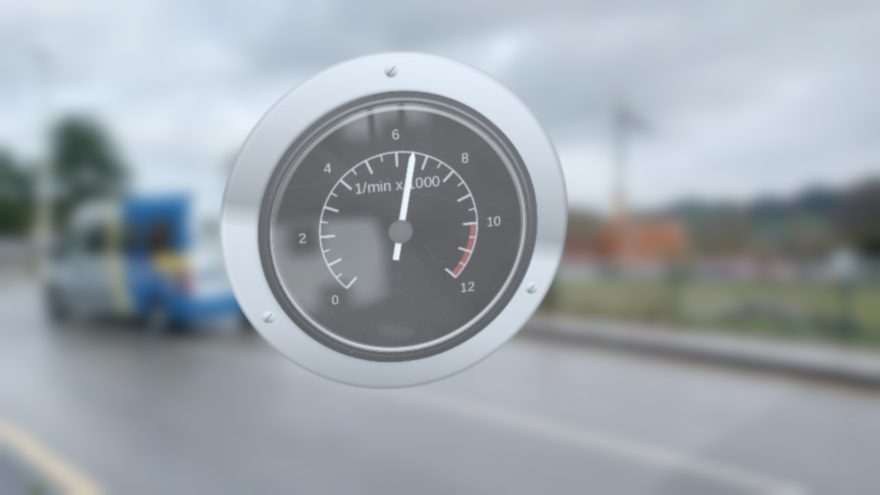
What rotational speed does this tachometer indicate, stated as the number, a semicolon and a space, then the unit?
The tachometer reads 6500; rpm
